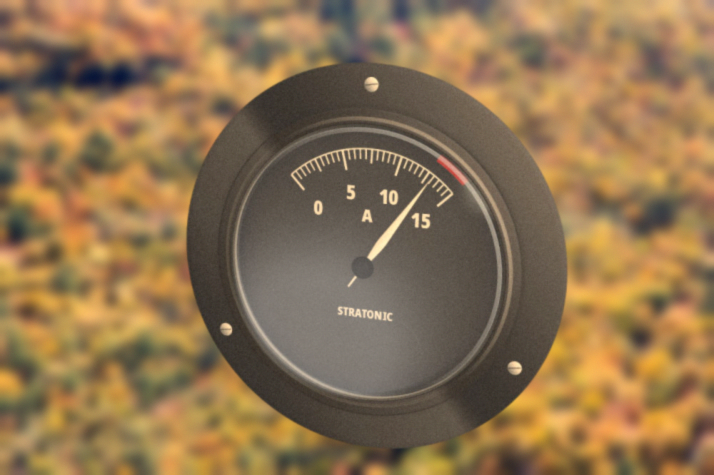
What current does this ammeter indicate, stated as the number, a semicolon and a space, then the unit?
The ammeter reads 13; A
